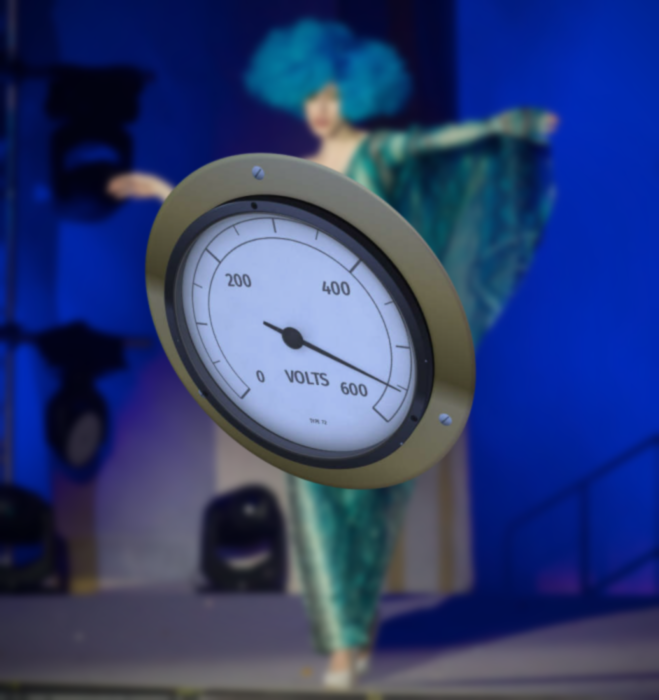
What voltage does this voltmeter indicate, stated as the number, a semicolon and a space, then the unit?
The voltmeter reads 550; V
